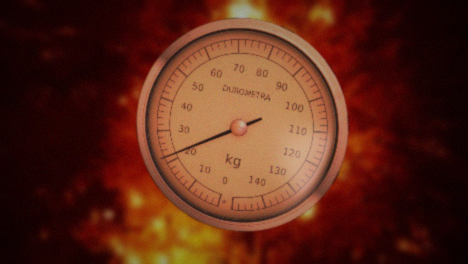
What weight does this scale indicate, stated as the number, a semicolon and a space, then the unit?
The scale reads 22; kg
